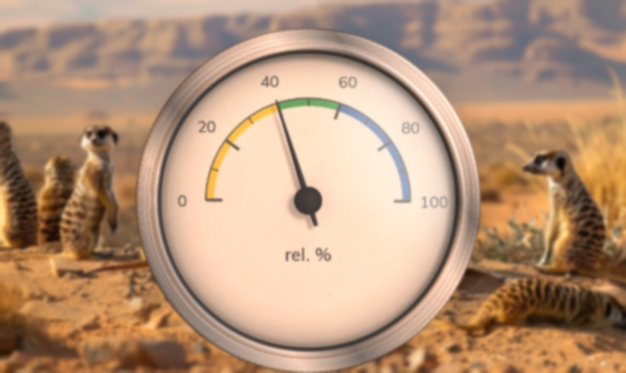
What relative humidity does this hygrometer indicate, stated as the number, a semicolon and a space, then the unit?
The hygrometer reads 40; %
